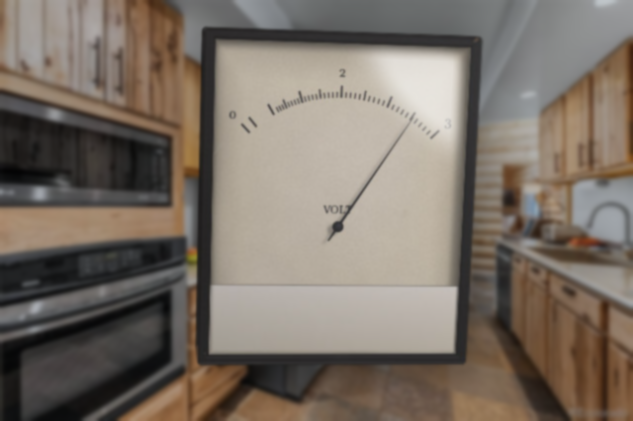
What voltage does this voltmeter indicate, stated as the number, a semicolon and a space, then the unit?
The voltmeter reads 2.75; V
